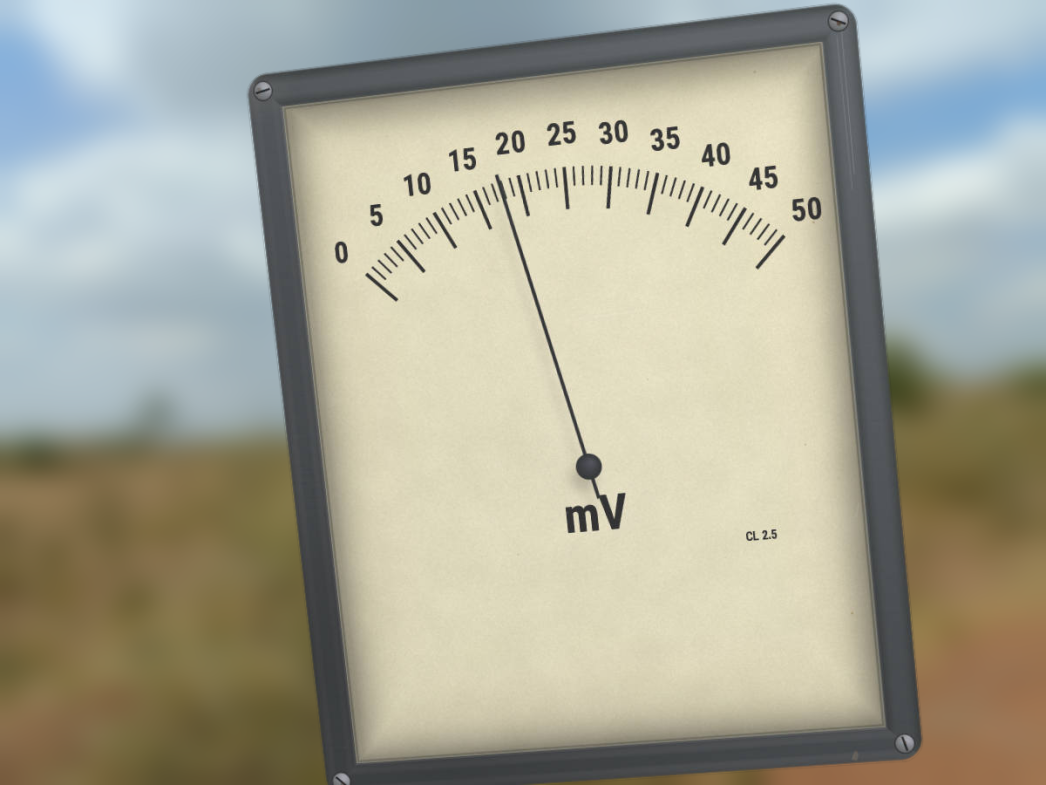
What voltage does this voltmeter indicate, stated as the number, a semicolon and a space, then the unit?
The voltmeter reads 18; mV
